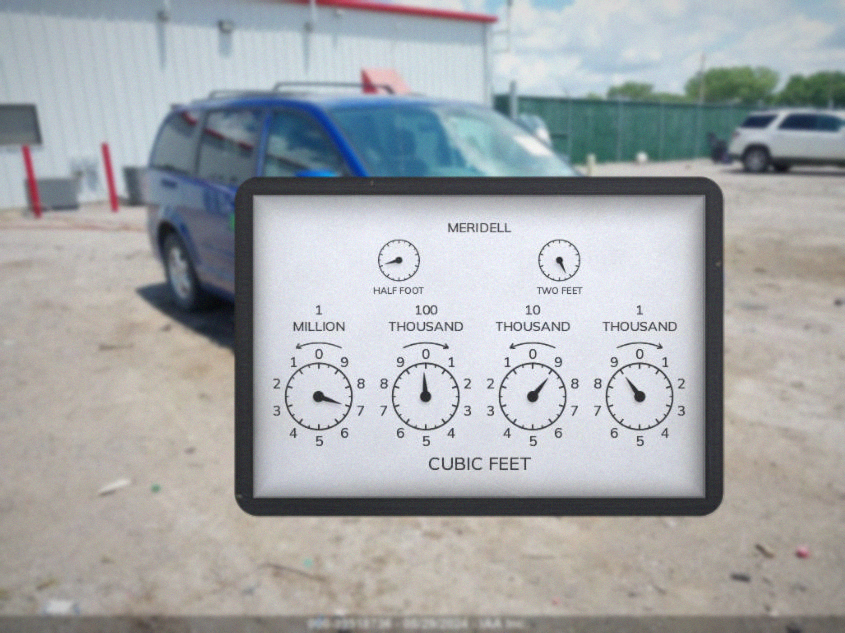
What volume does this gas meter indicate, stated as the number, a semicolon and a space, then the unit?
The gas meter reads 698900; ft³
